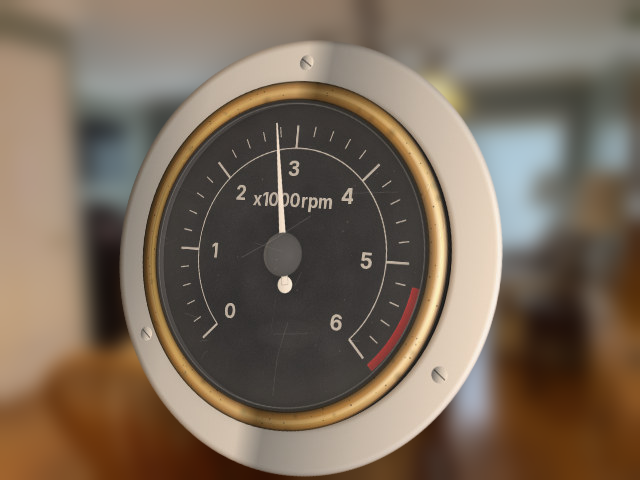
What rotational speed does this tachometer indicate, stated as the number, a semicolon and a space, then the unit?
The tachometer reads 2800; rpm
